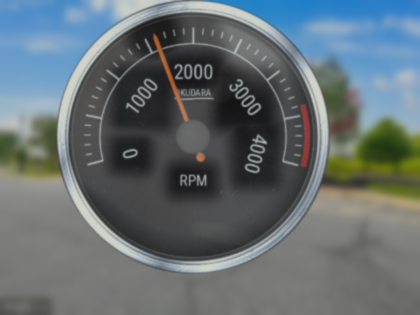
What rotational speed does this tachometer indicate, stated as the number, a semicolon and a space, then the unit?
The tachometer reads 1600; rpm
